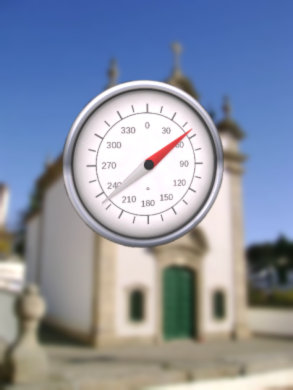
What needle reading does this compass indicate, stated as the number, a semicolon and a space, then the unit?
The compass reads 52.5; °
